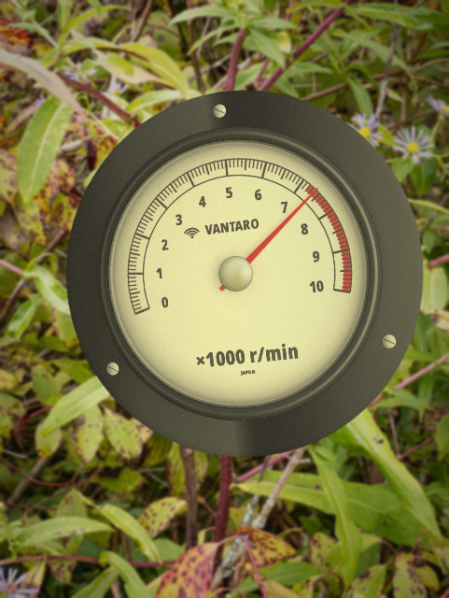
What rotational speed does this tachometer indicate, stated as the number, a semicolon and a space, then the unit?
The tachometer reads 7400; rpm
